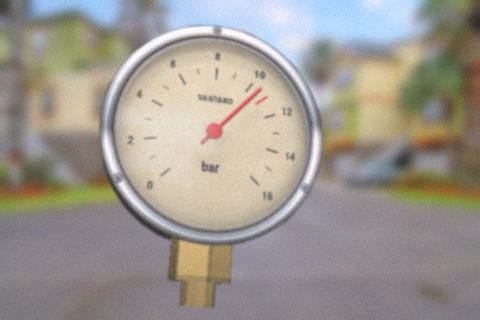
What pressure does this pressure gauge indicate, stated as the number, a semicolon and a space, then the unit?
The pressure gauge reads 10.5; bar
